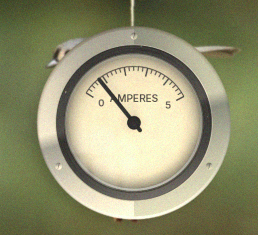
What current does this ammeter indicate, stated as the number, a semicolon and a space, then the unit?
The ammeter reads 0.8; A
